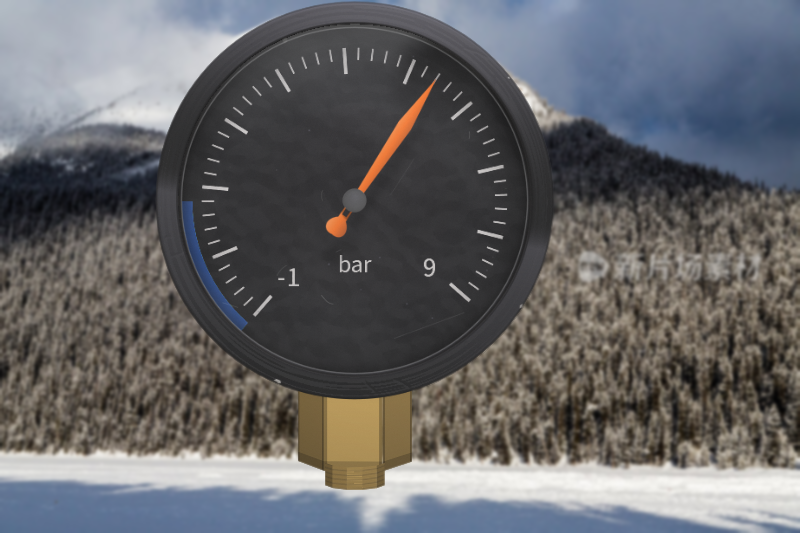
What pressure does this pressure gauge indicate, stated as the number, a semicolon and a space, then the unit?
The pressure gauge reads 5.4; bar
